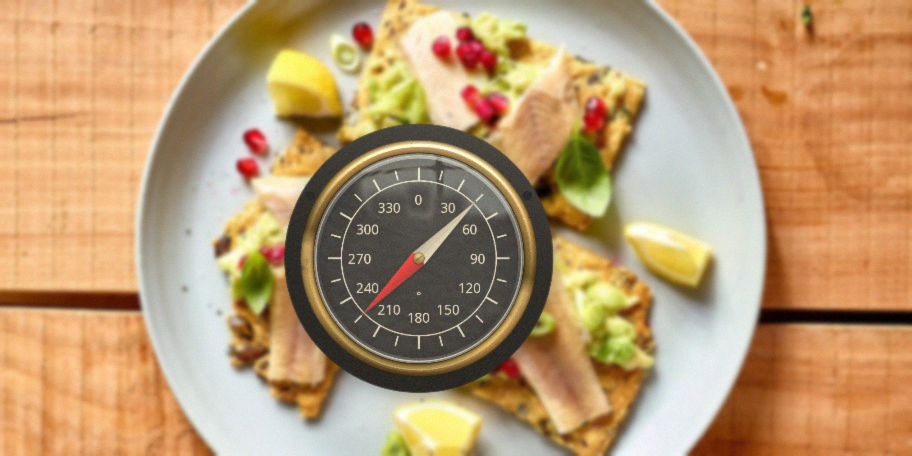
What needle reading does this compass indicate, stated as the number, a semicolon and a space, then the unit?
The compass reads 225; °
